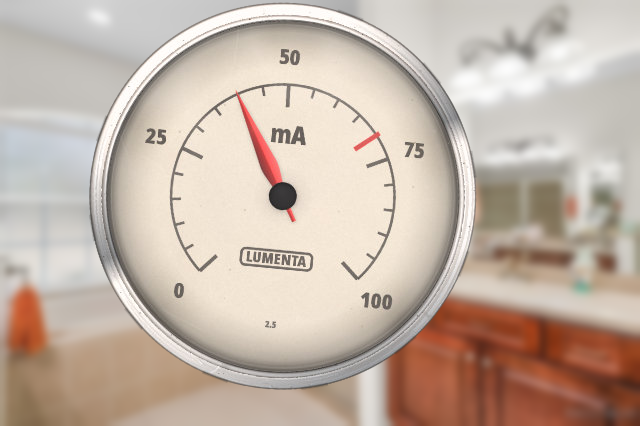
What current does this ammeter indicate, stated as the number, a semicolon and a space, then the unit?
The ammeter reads 40; mA
